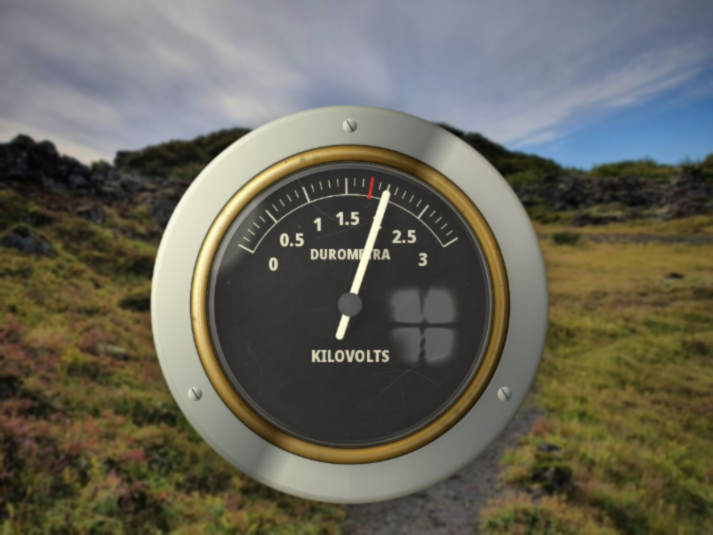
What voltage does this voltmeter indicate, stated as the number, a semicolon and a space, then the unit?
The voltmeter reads 2; kV
